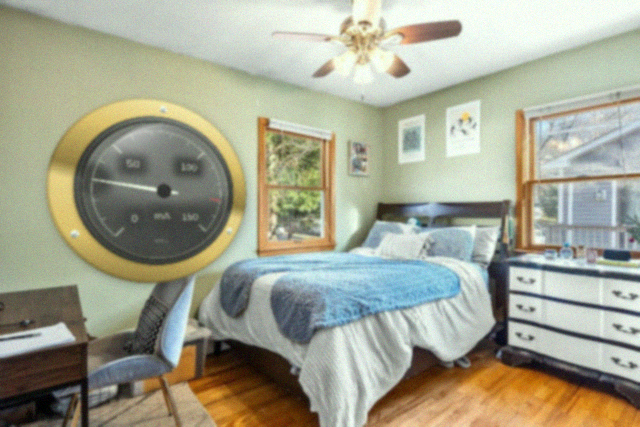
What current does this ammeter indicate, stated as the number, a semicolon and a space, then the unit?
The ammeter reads 30; mA
